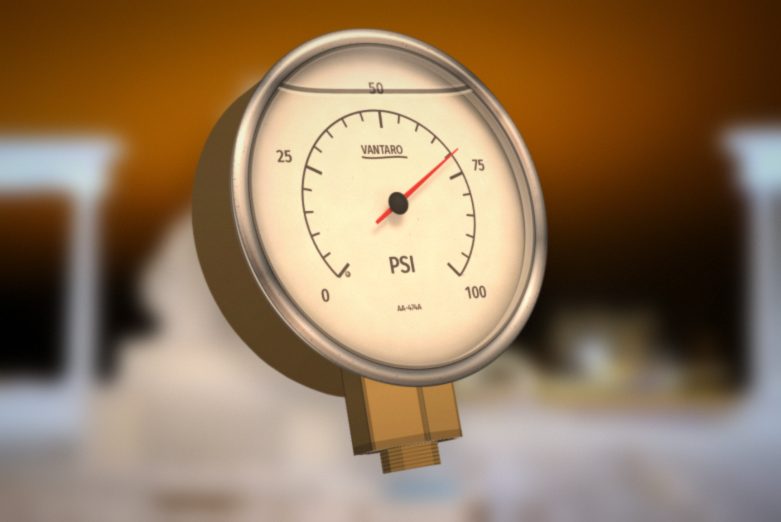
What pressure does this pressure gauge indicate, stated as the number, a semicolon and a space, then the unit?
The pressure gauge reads 70; psi
